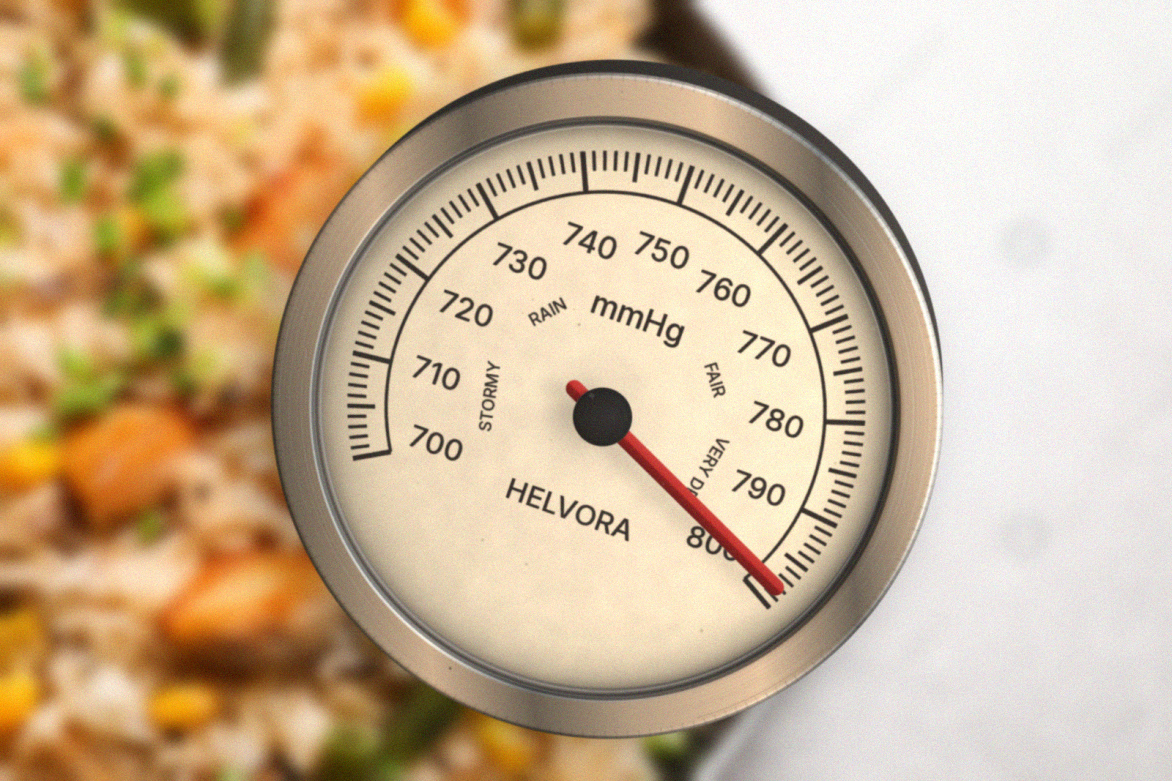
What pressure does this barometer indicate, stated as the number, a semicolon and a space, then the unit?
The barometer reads 798; mmHg
